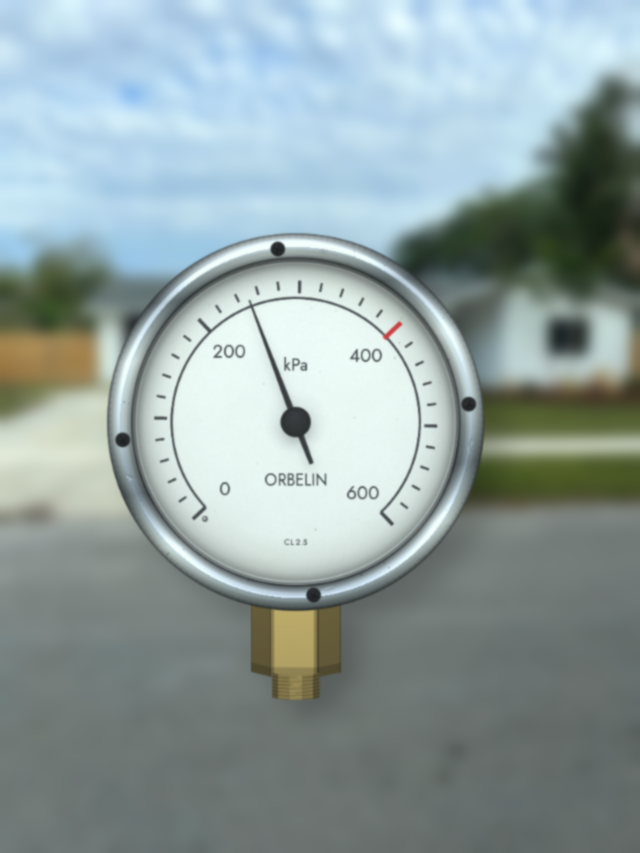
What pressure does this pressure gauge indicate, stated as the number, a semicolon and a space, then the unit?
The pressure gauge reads 250; kPa
